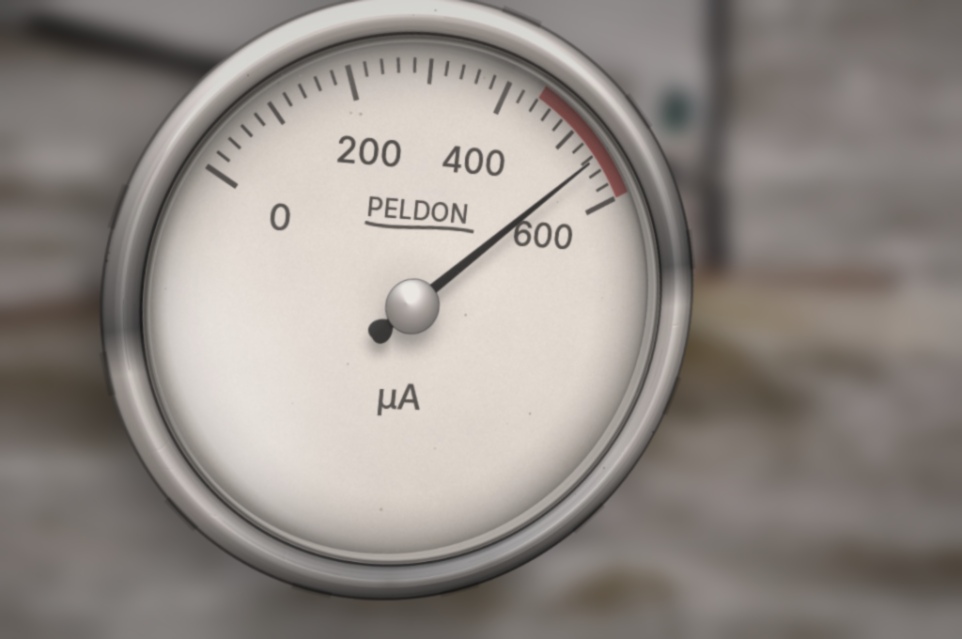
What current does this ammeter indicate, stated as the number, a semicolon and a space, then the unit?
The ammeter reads 540; µA
